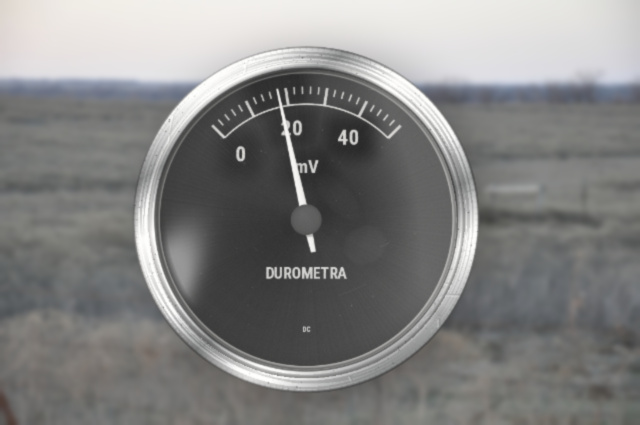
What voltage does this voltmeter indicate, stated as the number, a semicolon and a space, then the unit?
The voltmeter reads 18; mV
